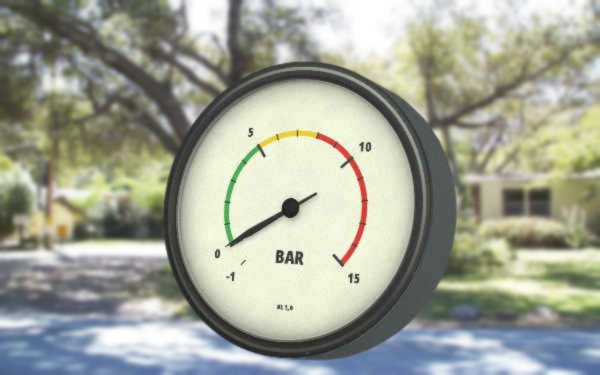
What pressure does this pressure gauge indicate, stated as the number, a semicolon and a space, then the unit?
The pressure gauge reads 0; bar
